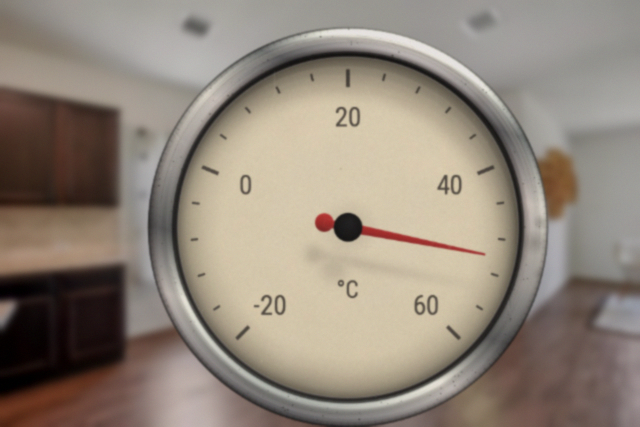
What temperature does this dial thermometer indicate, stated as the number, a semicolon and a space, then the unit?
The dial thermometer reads 50; °C
